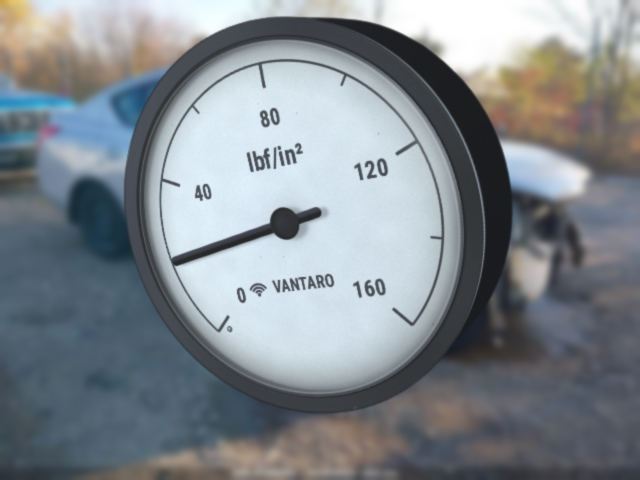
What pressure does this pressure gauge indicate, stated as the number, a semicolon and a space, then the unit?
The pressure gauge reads 20; psi
